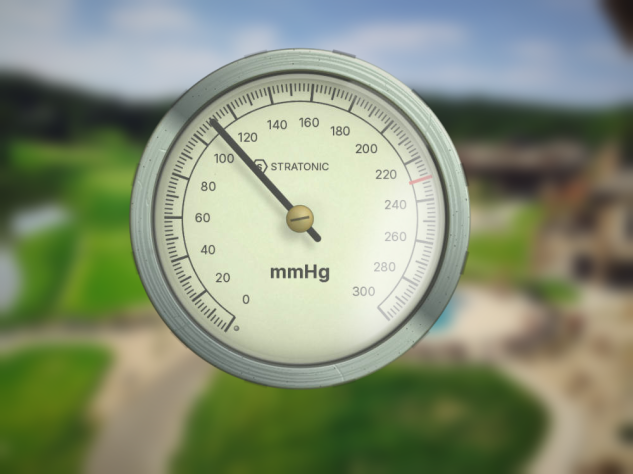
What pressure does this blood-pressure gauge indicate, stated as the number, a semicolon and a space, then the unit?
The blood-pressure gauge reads 110; mmHg
